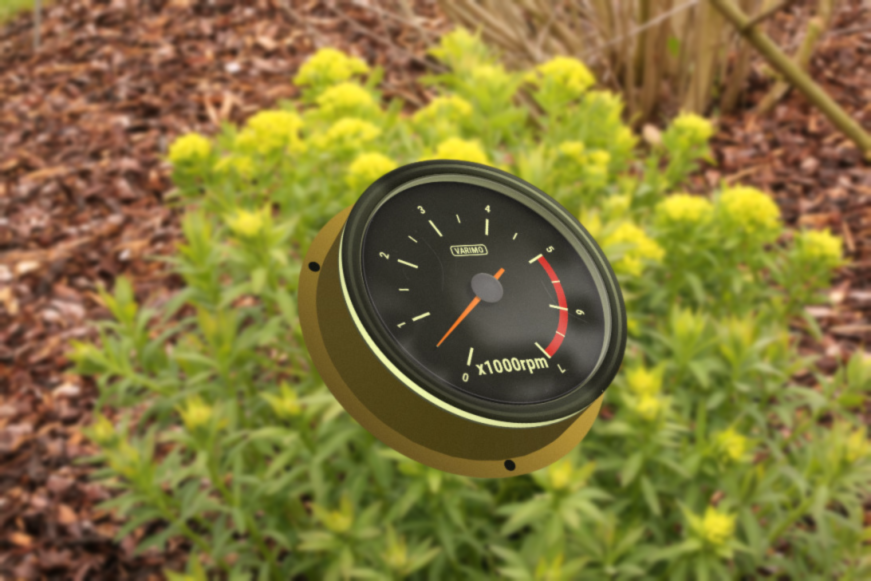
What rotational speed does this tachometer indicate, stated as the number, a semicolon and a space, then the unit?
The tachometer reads 500; rpm
